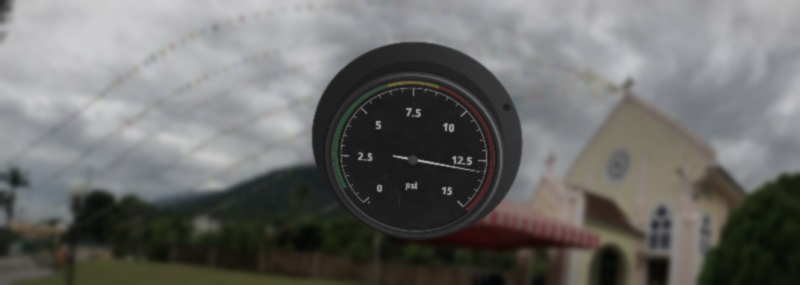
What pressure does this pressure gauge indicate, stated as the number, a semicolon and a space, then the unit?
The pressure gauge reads 13; psi
